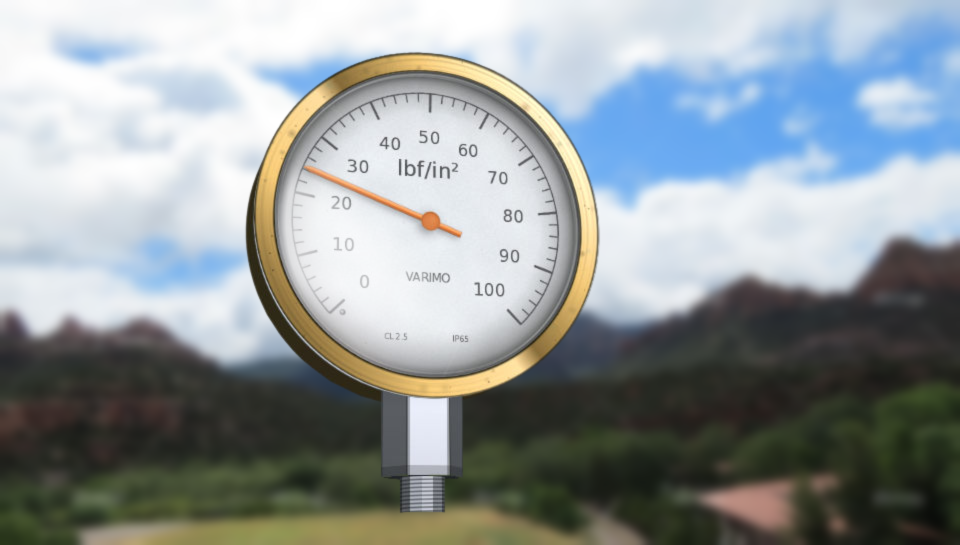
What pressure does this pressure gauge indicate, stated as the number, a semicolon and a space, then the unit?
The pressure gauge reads 24; psi
